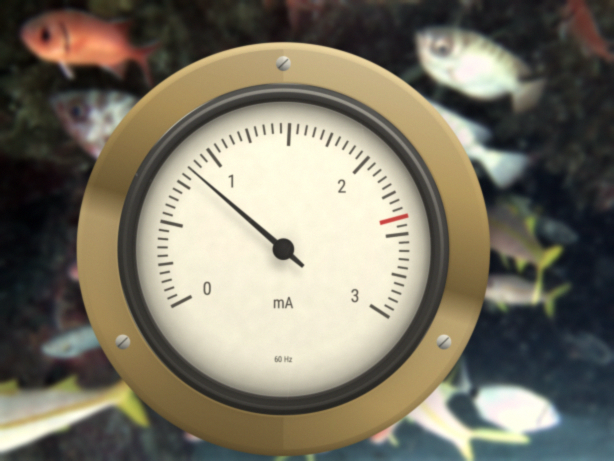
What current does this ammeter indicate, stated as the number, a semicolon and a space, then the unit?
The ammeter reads 0.85; mA
